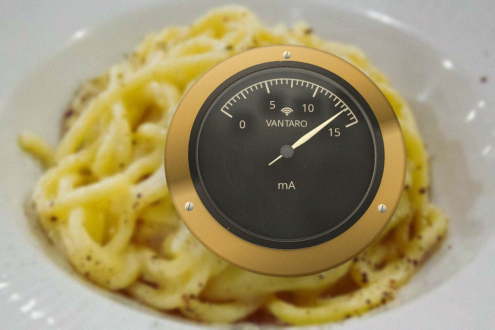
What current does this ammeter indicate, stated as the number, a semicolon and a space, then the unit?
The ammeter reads 13.5; mA
